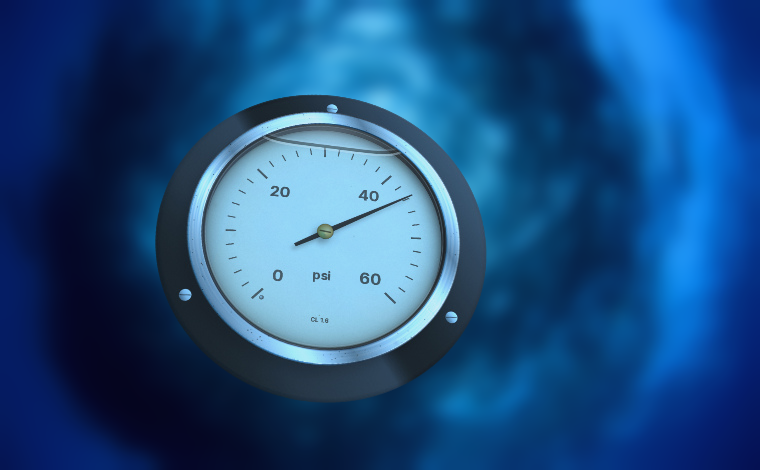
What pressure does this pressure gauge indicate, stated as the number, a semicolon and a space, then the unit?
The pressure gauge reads 44; psi
